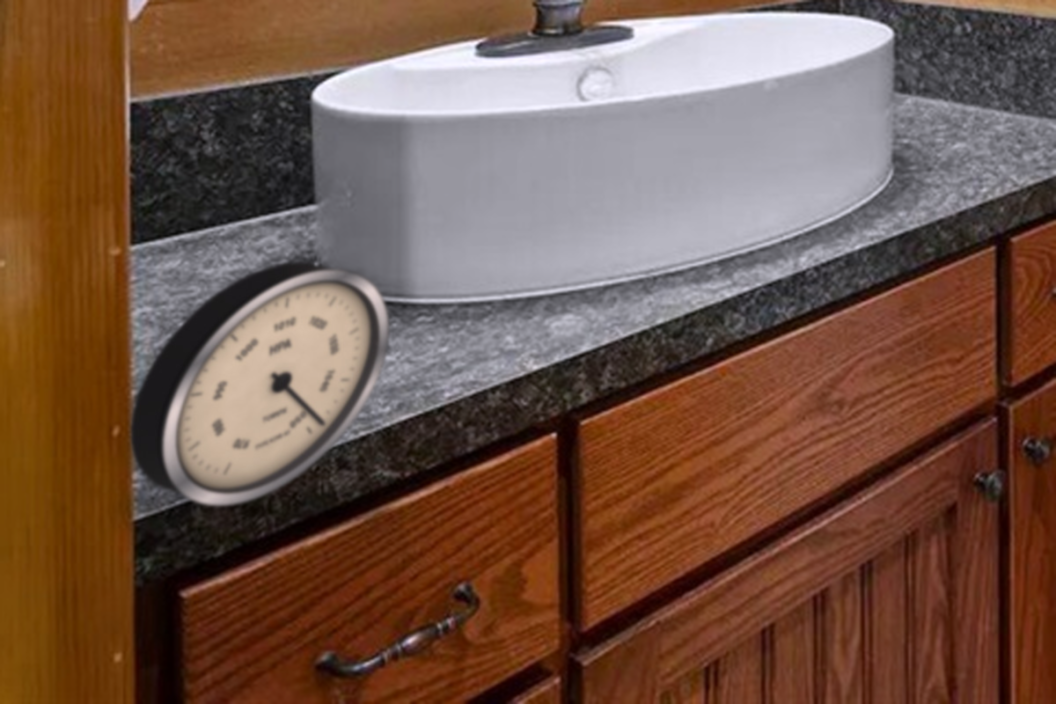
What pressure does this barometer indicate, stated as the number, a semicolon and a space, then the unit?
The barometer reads 1048; hPa
